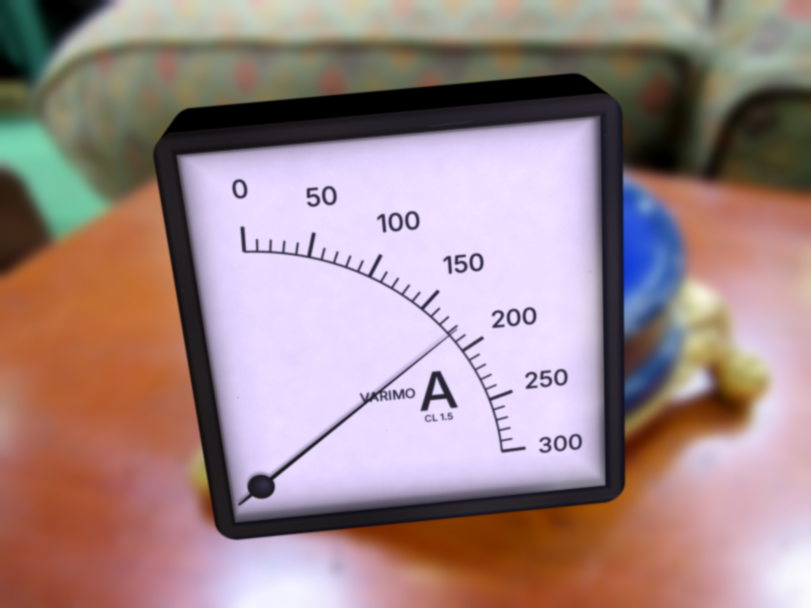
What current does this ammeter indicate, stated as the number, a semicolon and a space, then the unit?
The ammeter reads 180; A
